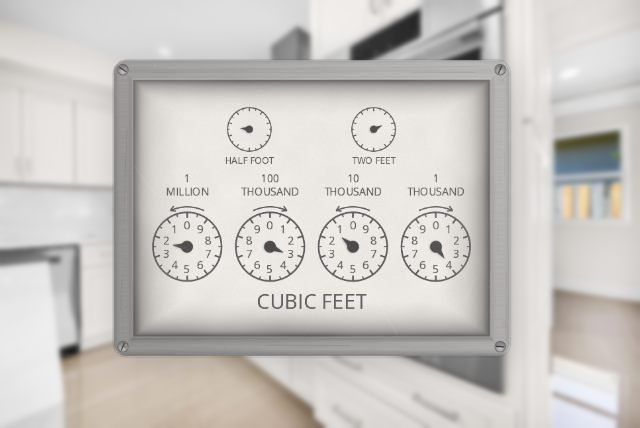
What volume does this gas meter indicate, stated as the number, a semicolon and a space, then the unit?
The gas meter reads 231400; ft³
